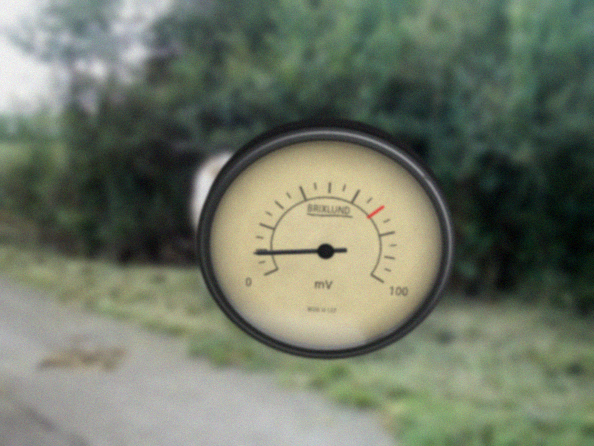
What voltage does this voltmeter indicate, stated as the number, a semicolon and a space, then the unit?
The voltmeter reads 10; mV
